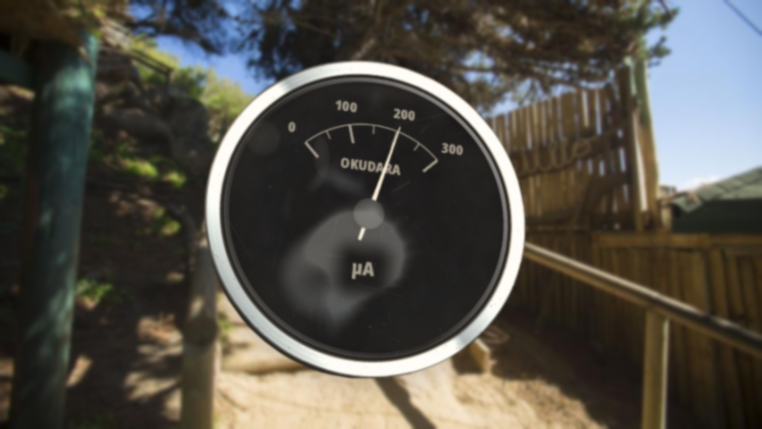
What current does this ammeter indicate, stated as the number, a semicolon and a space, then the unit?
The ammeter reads 200; µA
